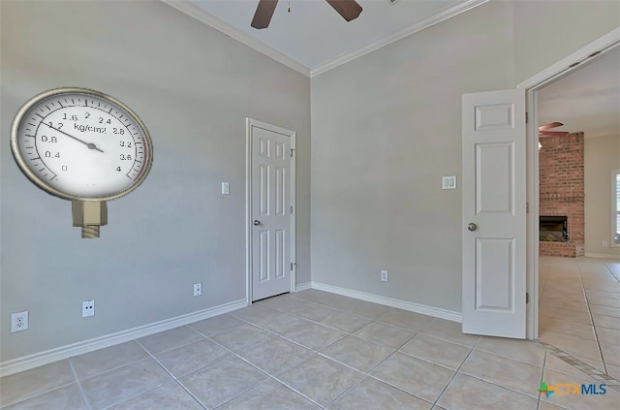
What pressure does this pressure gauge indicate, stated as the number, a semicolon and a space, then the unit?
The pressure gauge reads 1.1; kg/cm²
